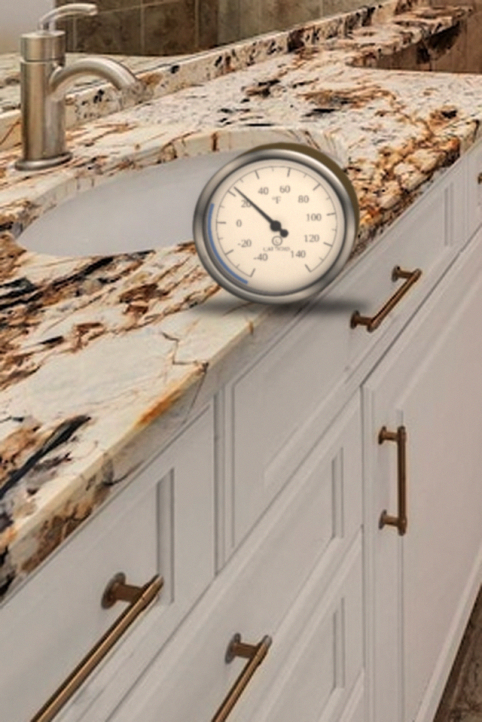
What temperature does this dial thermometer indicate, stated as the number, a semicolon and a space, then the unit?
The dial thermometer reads 25; °F
